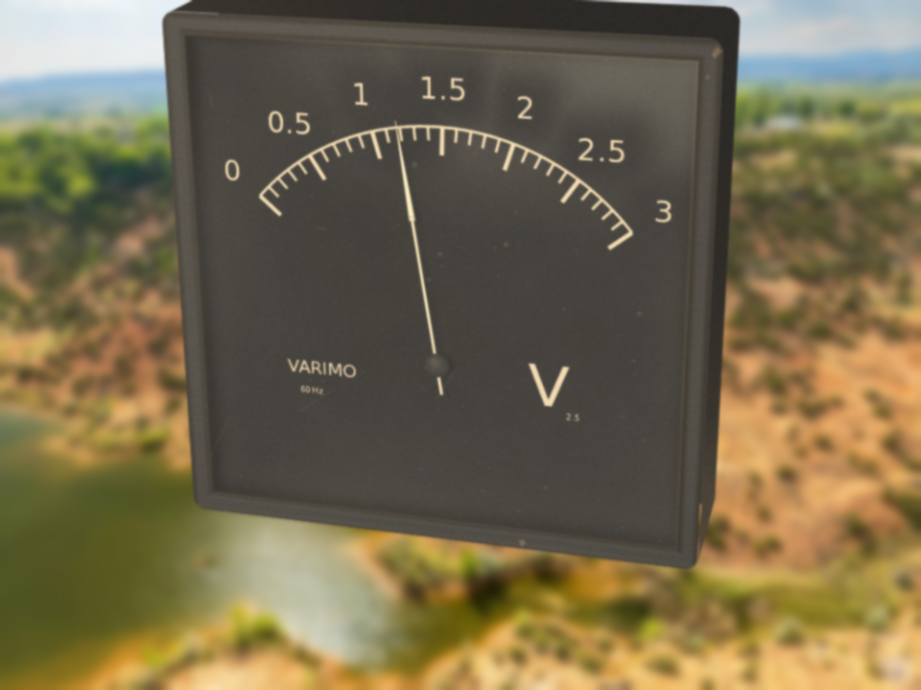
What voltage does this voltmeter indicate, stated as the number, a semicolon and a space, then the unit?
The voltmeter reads 1.2; V
